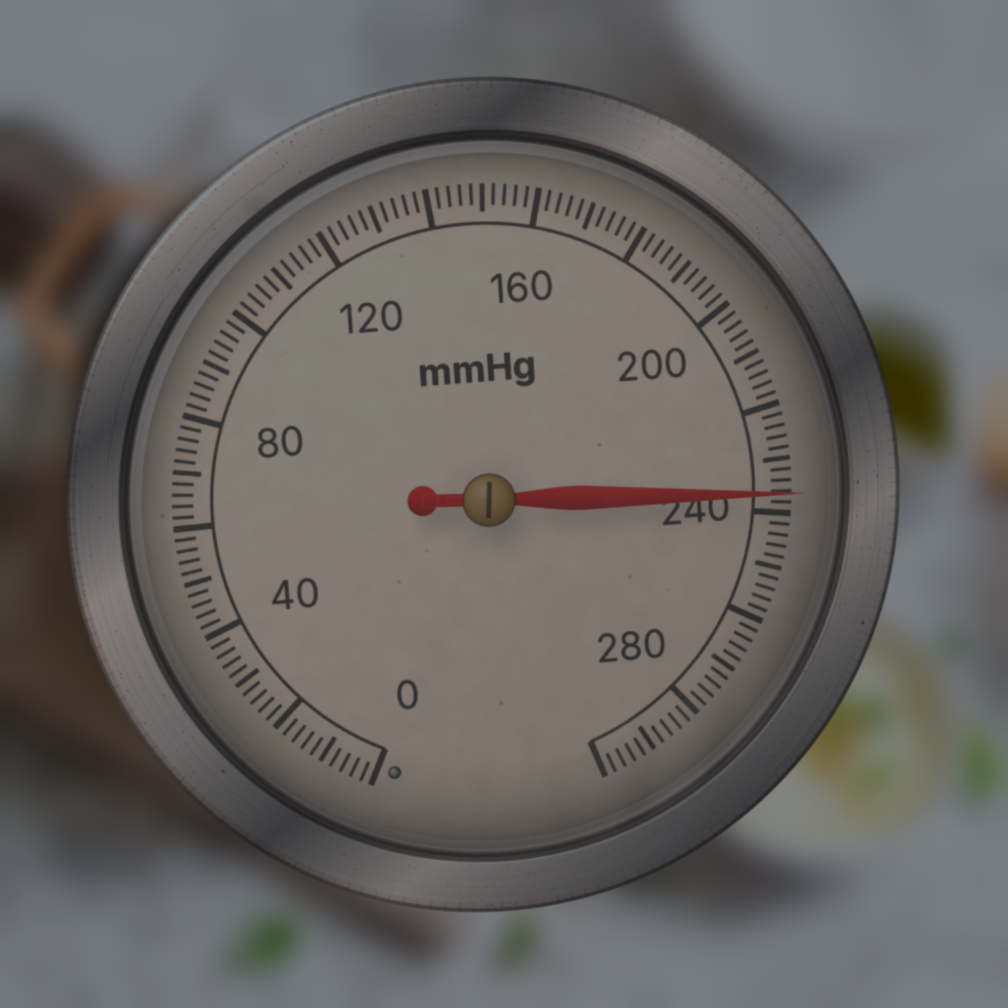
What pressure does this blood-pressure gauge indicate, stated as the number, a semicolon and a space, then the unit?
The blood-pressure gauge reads 236; mmHg
